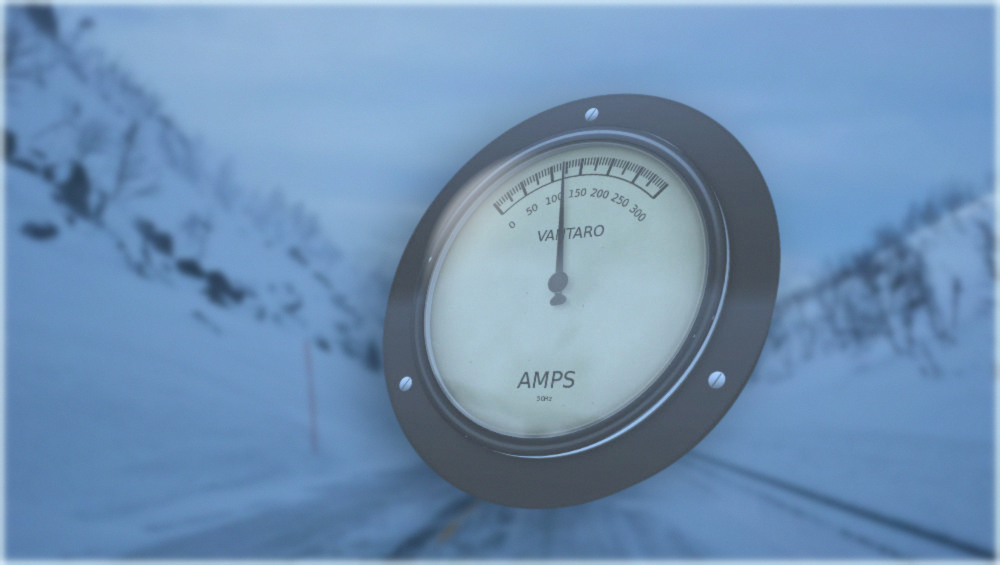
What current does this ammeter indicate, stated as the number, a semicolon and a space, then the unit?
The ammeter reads 125; A
